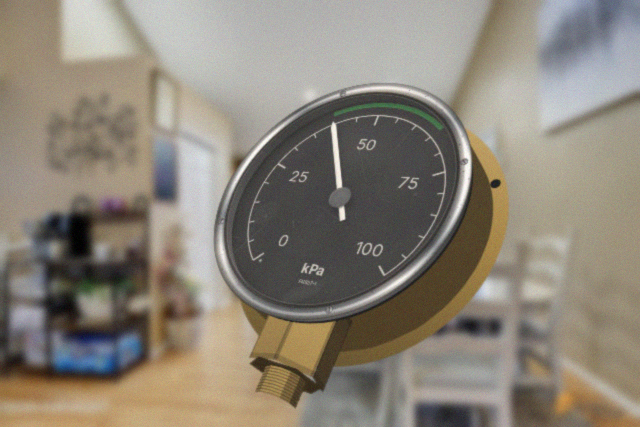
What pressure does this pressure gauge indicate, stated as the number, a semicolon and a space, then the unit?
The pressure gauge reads 40; kPa
